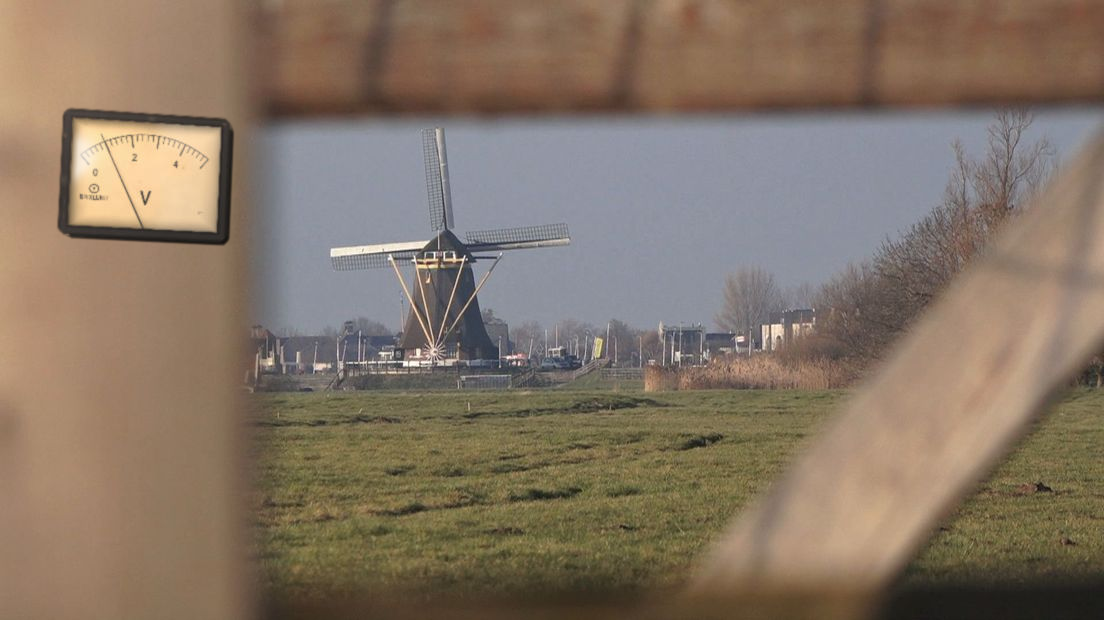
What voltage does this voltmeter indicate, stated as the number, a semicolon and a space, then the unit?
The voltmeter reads 1; V
